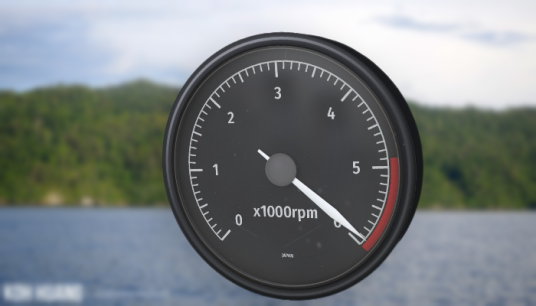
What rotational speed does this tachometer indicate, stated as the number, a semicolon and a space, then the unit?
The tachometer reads 5900; rpm
